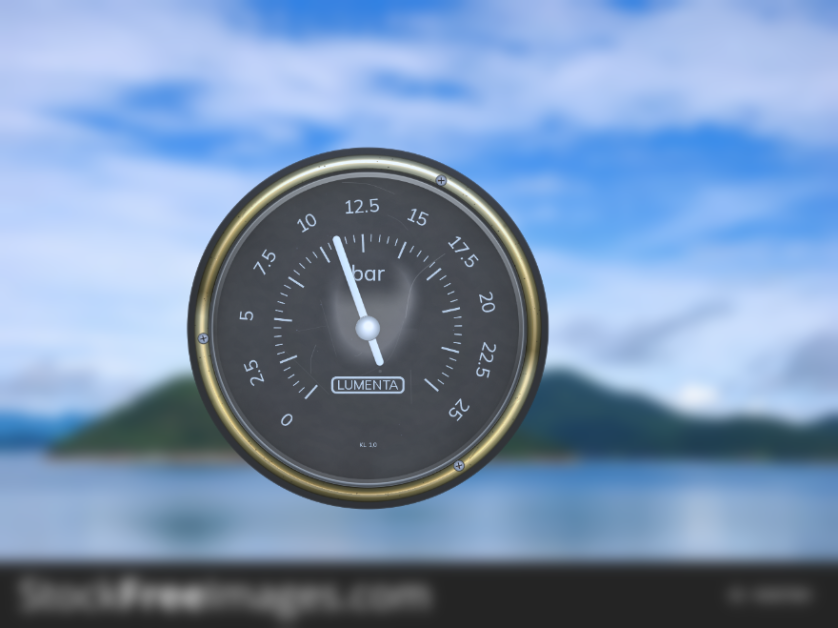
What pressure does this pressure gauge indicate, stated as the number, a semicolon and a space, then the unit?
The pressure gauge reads 11; bar
